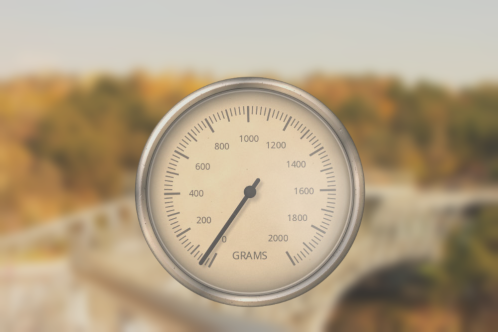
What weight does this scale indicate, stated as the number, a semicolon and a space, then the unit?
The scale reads 40; g
